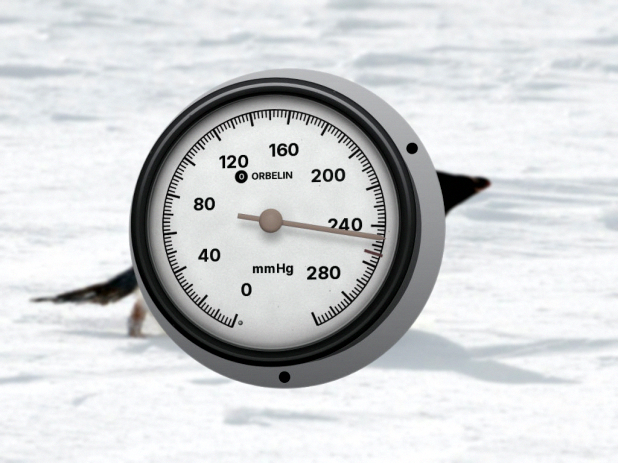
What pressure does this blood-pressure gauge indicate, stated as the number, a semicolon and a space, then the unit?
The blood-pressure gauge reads 246; mmHg
